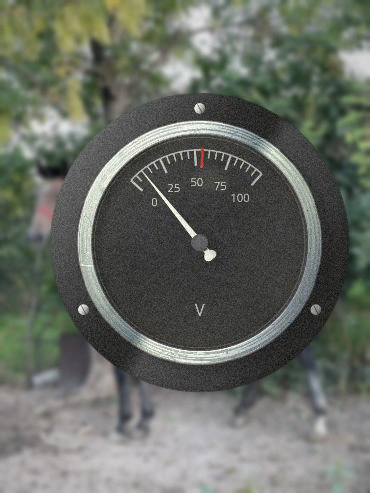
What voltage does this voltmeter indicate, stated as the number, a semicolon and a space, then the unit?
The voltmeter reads 10; V
